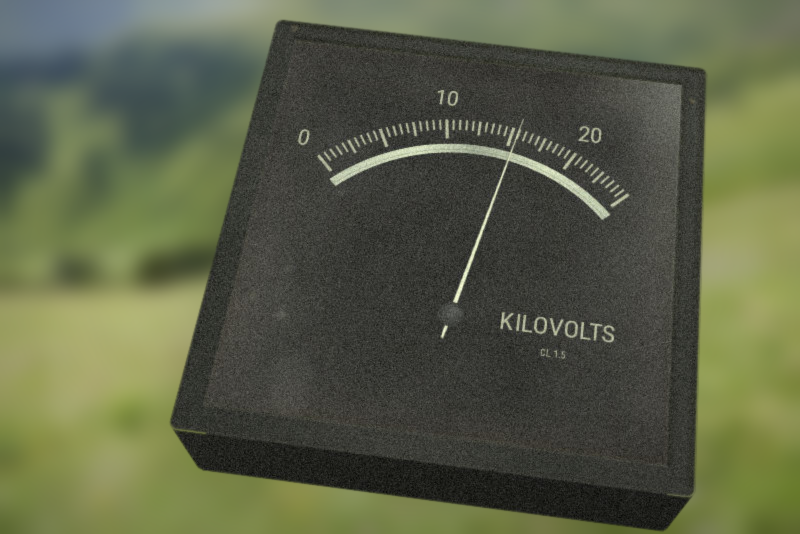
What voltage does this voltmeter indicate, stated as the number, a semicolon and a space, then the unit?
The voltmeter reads 15.5; kV
